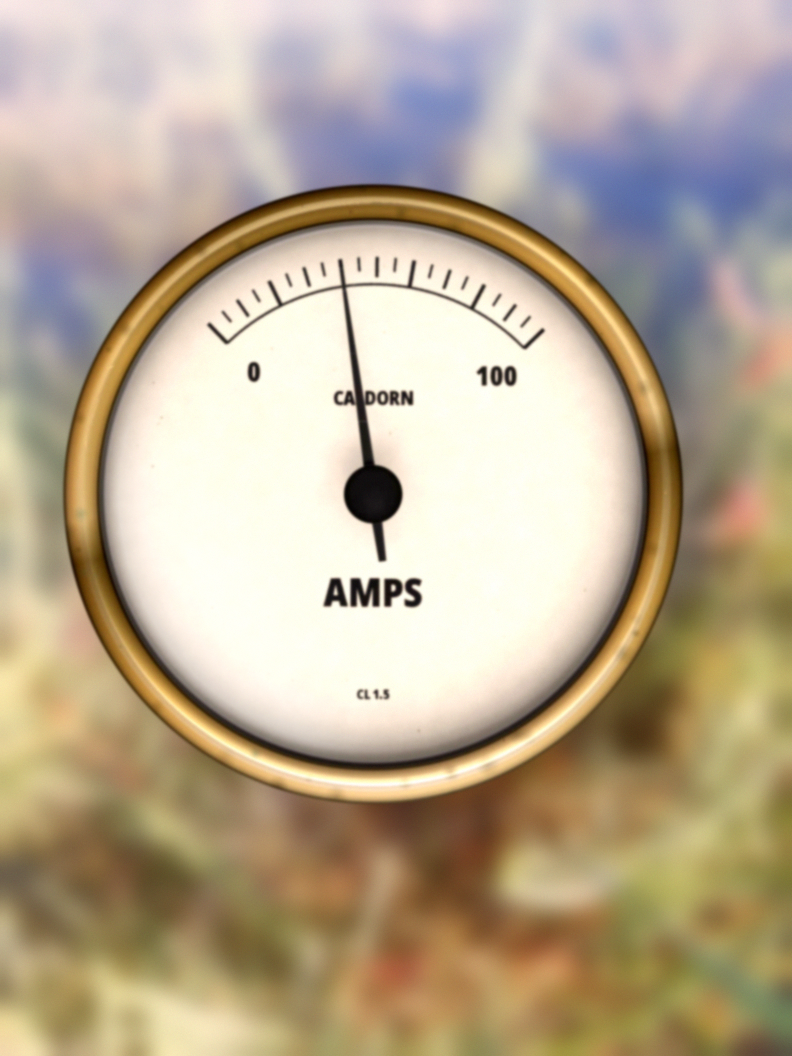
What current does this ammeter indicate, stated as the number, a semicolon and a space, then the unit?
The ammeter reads 40; A
